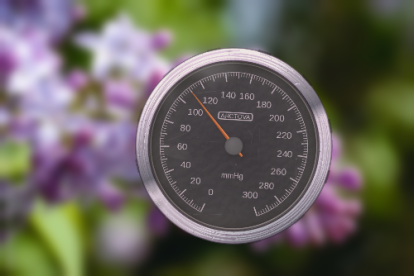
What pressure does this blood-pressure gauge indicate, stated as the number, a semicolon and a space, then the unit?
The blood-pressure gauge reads 110; mmHg
